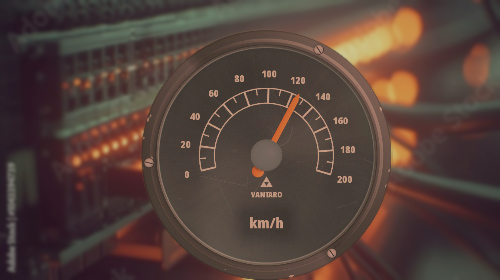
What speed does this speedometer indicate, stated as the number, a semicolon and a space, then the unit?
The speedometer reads 125; km/h
